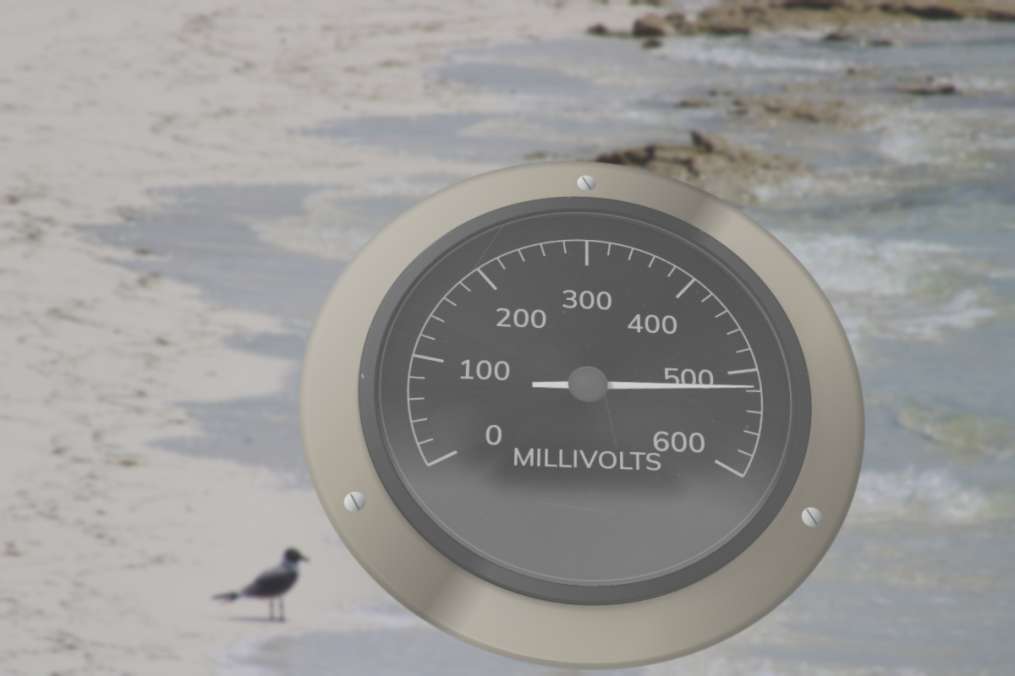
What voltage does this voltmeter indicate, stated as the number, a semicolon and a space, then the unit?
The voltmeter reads 520; mV
